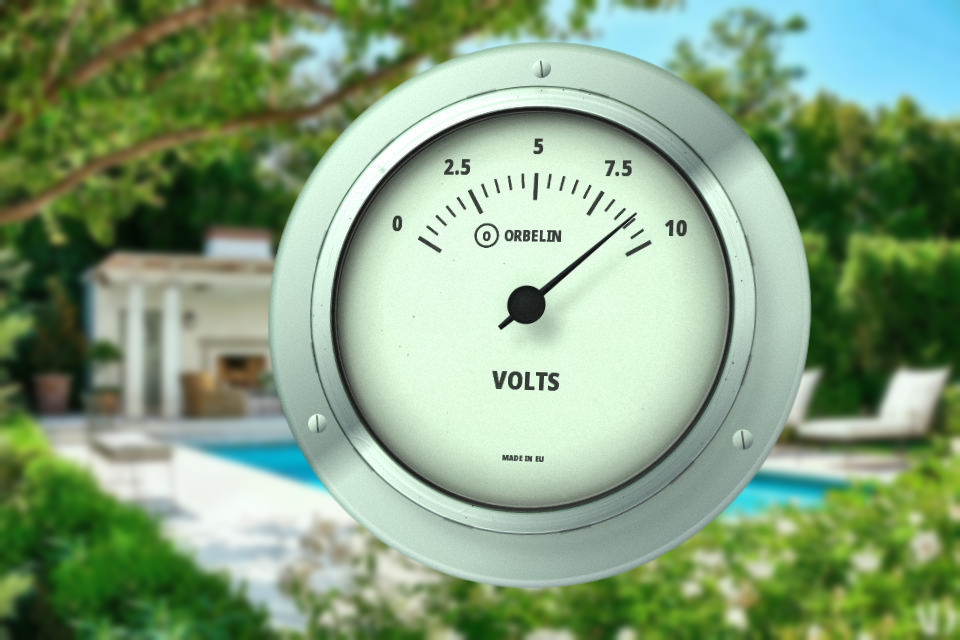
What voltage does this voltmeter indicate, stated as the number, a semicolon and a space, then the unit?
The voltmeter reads 9; V
